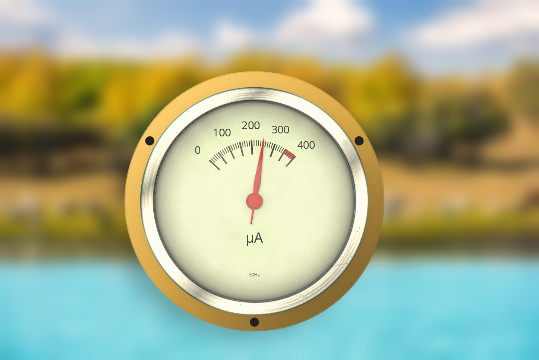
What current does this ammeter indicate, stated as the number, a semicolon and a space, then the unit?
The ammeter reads 250; µA
